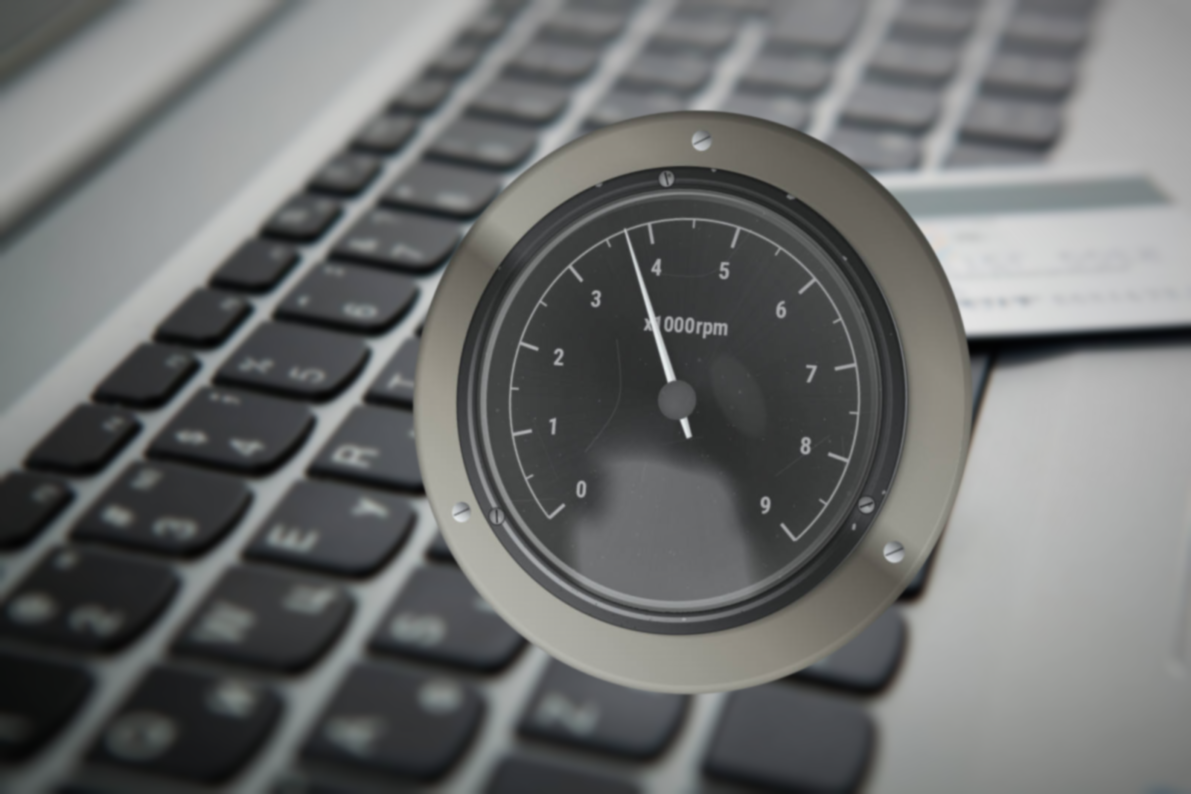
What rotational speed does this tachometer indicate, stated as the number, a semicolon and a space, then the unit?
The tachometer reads 3750; rpm
